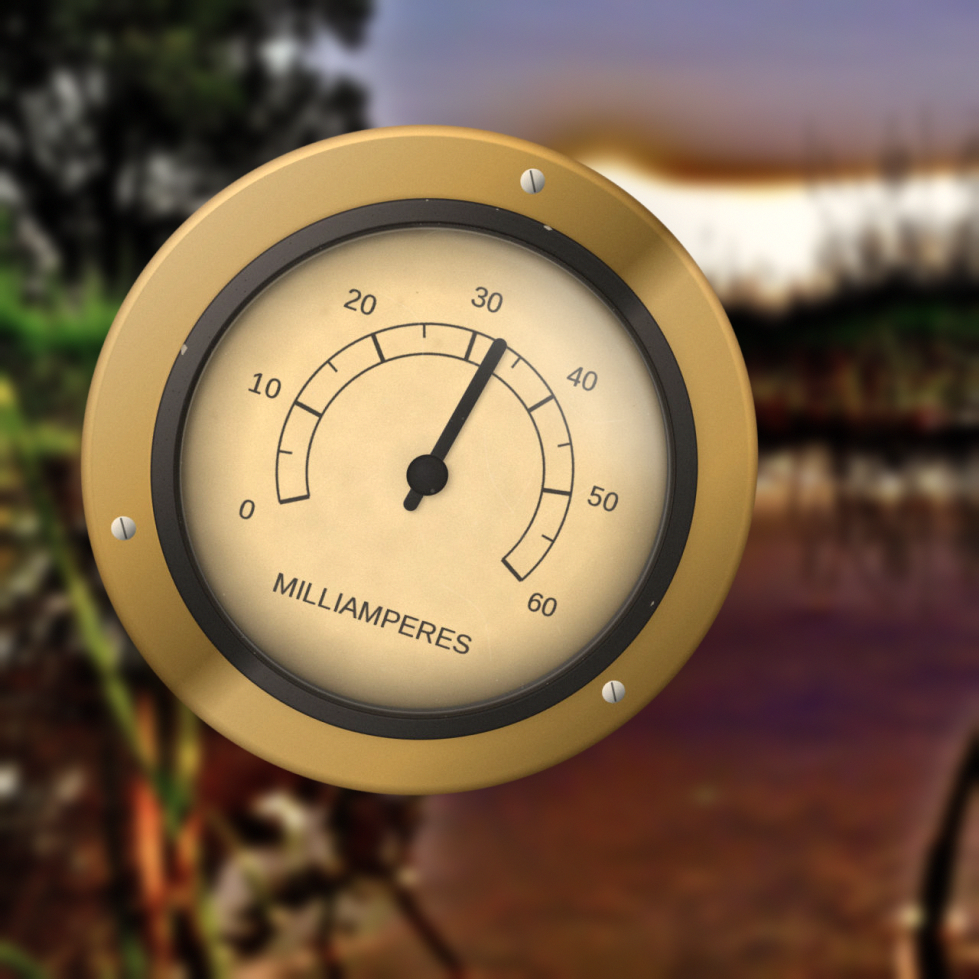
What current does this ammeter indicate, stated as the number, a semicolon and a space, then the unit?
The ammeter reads 32.5; mA
